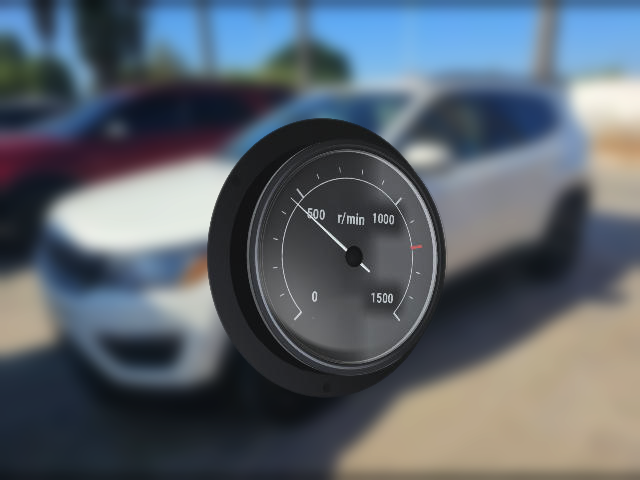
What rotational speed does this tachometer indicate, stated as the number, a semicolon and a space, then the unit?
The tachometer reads 450; rpm
